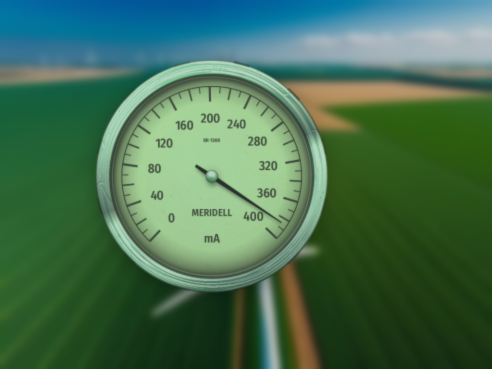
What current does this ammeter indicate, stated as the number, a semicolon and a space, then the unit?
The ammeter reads 385; mA
